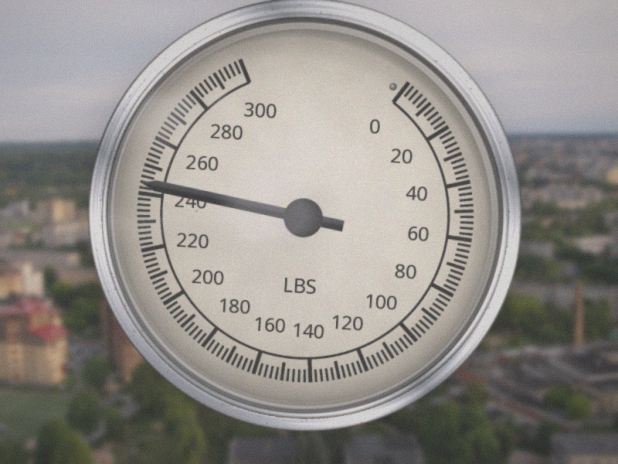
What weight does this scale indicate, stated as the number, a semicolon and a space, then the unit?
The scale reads 244; lb
